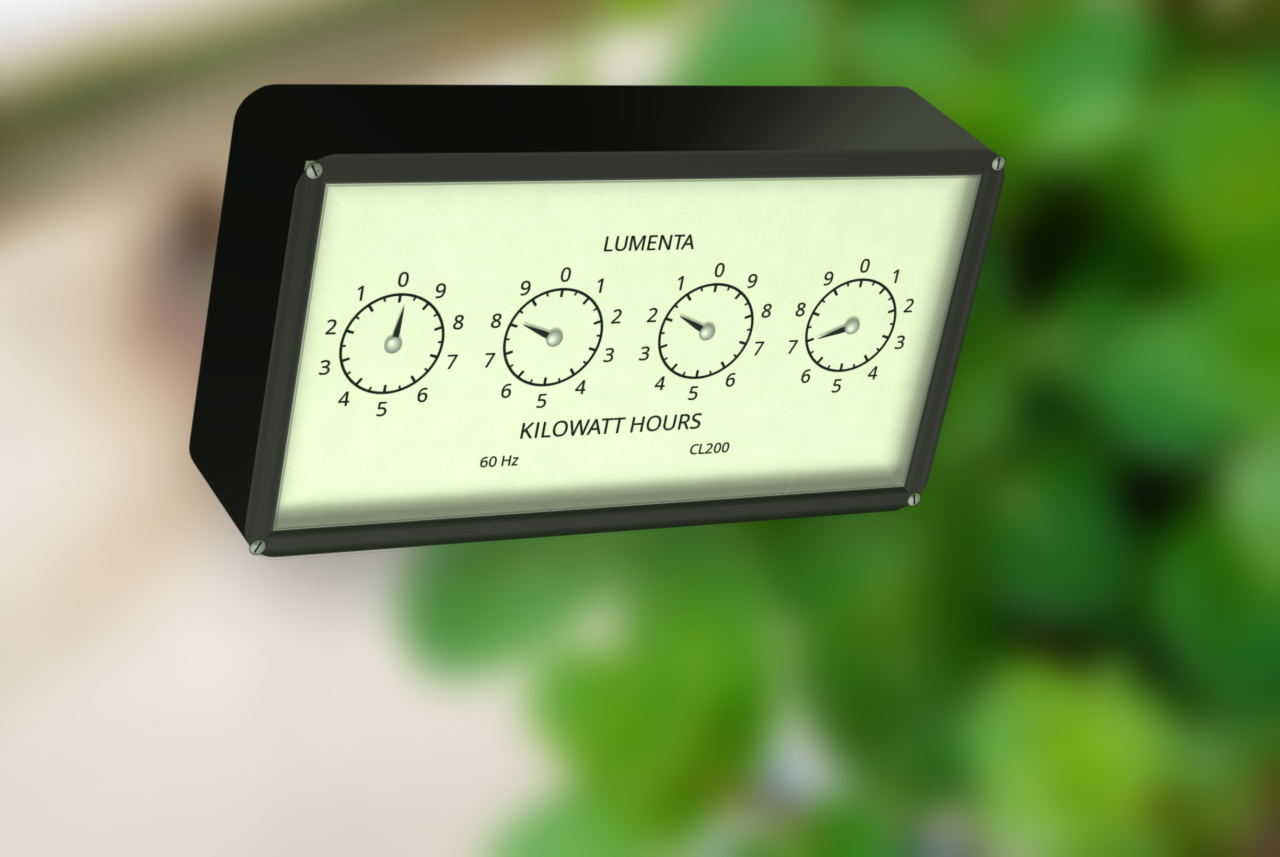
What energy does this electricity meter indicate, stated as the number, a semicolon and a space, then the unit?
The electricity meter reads 9817; kWh
